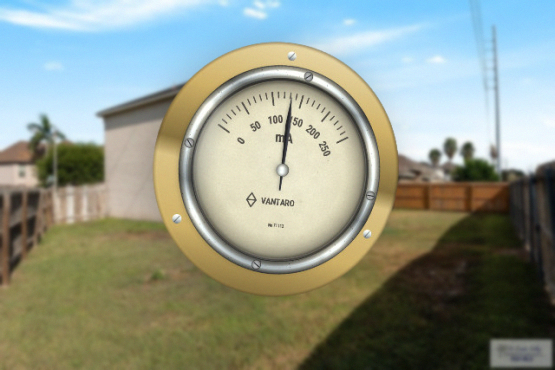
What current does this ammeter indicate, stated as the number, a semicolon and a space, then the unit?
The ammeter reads 130; mA
